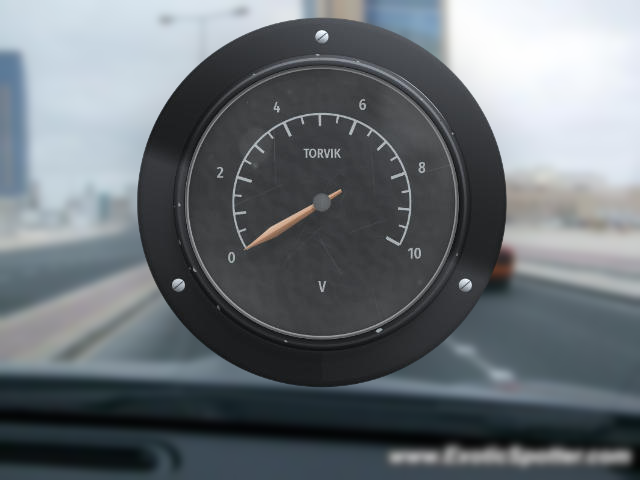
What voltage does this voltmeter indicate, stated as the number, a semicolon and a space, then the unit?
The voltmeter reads 0; V
